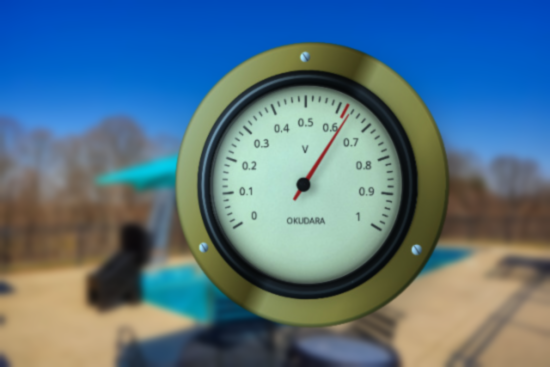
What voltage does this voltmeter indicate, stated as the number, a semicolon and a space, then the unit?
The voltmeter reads 0.64; V
